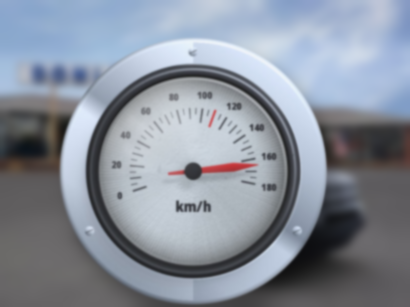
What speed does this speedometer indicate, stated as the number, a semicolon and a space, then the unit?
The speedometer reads 165; km/h
